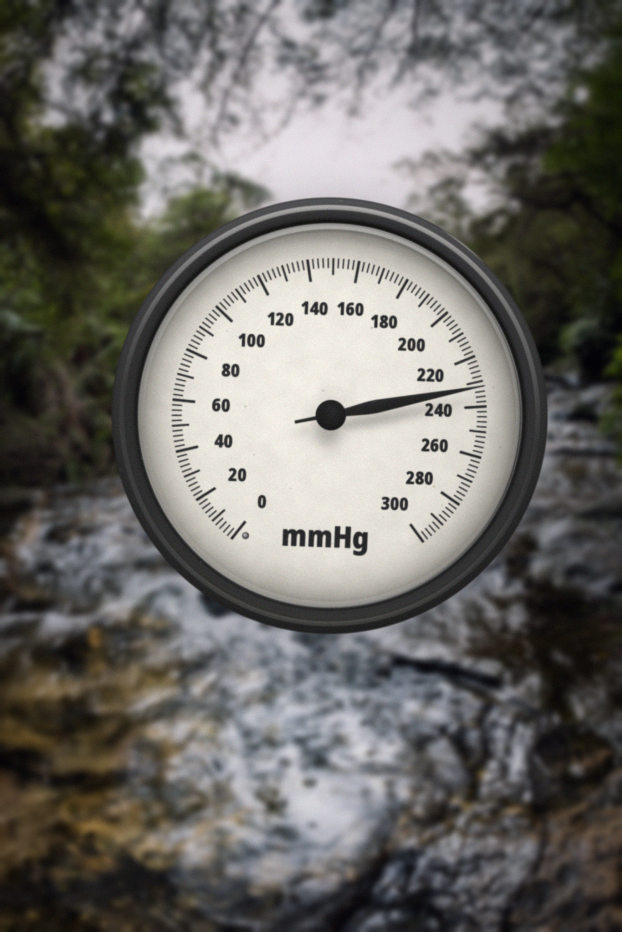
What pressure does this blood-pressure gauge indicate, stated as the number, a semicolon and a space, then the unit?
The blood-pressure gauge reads 232; mmHg
